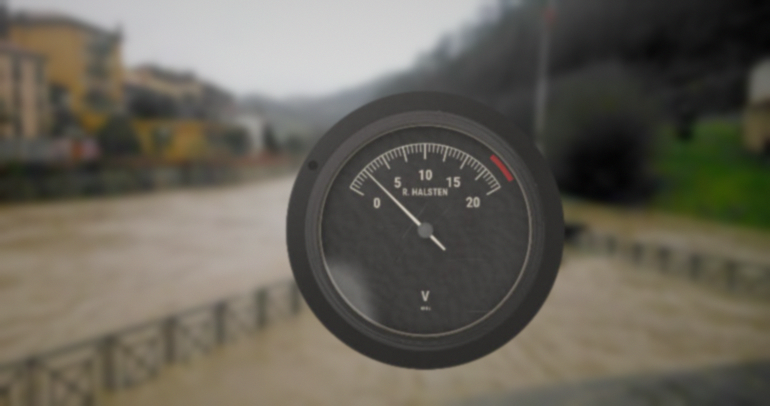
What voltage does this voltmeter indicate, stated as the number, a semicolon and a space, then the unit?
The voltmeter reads 2.5; V
